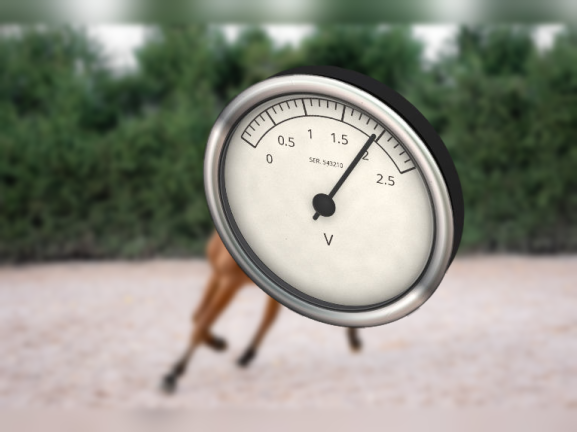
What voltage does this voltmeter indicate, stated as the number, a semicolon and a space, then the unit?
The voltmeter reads 1.95; V
